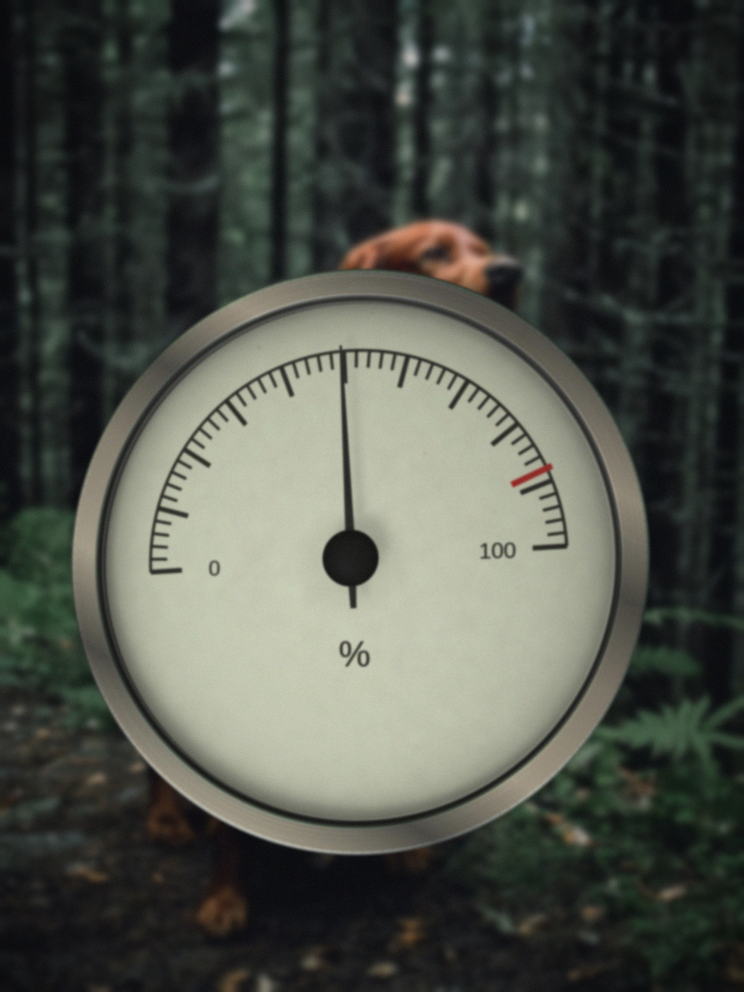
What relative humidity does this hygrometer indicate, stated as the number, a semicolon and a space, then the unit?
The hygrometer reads 50; %
